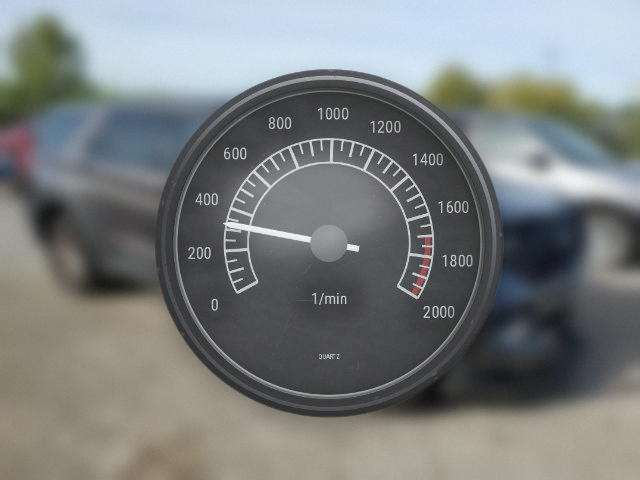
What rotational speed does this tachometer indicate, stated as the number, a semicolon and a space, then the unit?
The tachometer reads 325; rpm
